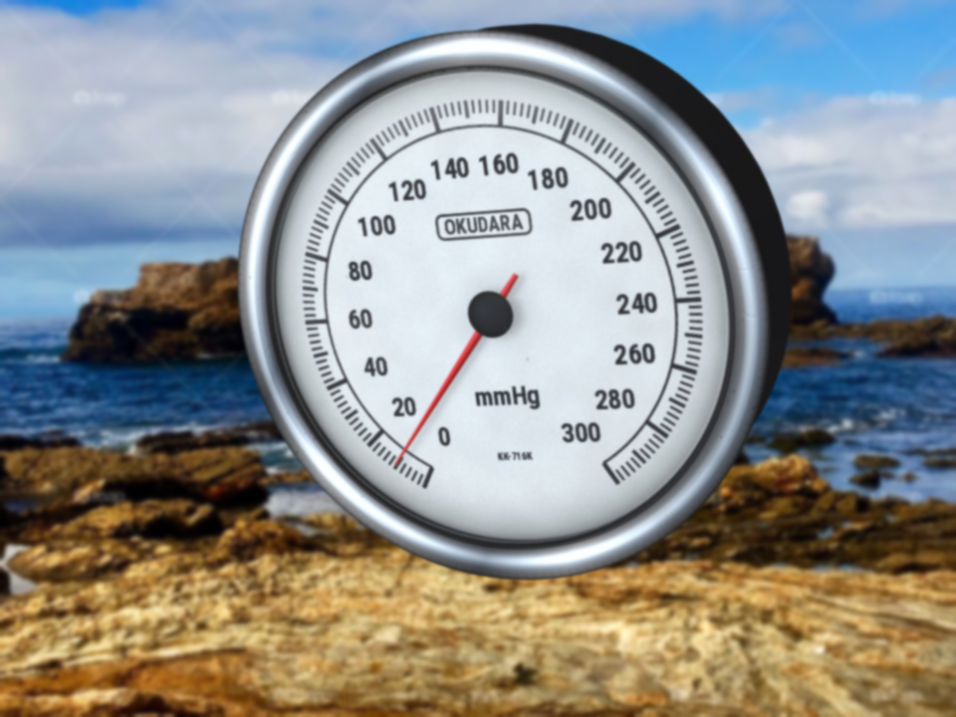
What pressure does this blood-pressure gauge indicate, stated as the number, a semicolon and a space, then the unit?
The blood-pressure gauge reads 10; mmHg
